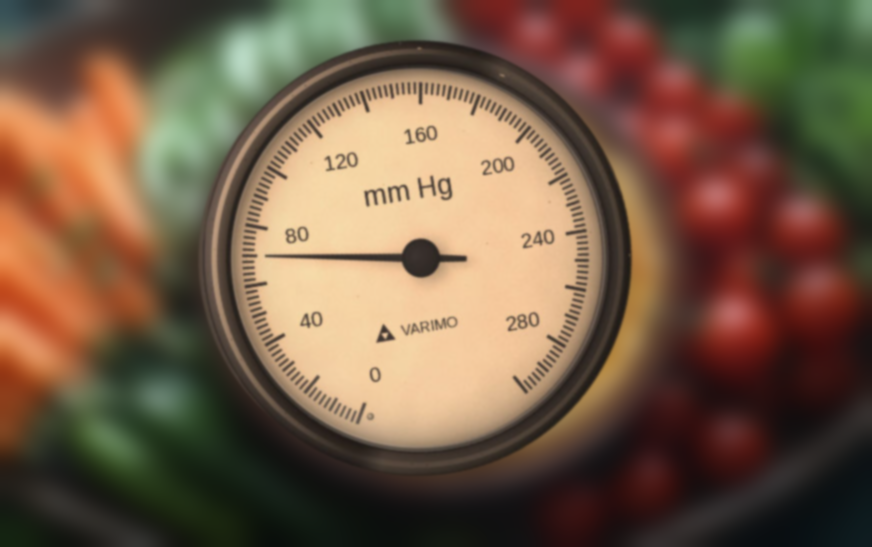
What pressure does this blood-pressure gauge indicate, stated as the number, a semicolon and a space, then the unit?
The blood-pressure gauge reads 70; mmHg
